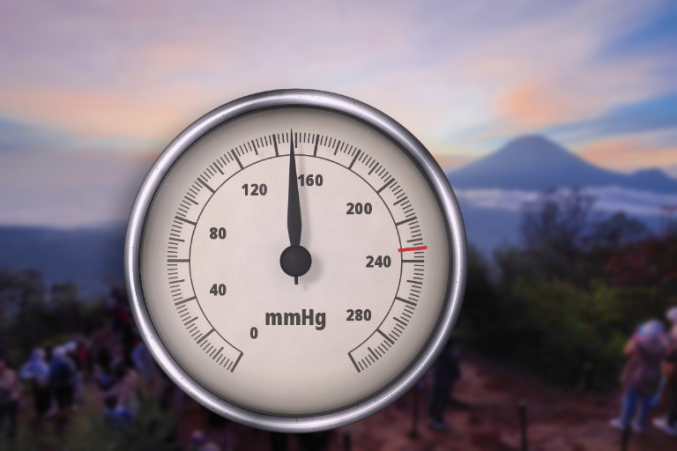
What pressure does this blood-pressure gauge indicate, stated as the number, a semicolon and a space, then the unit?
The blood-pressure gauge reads 148; mmHg
